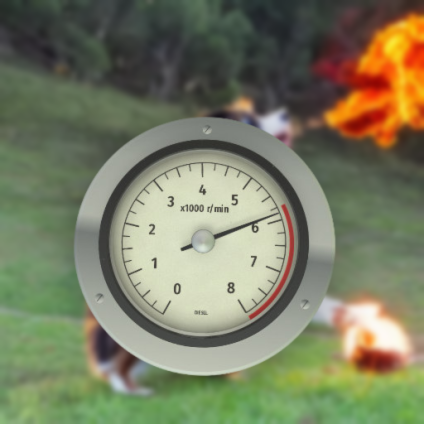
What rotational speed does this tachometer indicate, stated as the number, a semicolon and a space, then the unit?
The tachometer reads 5875; rpm
